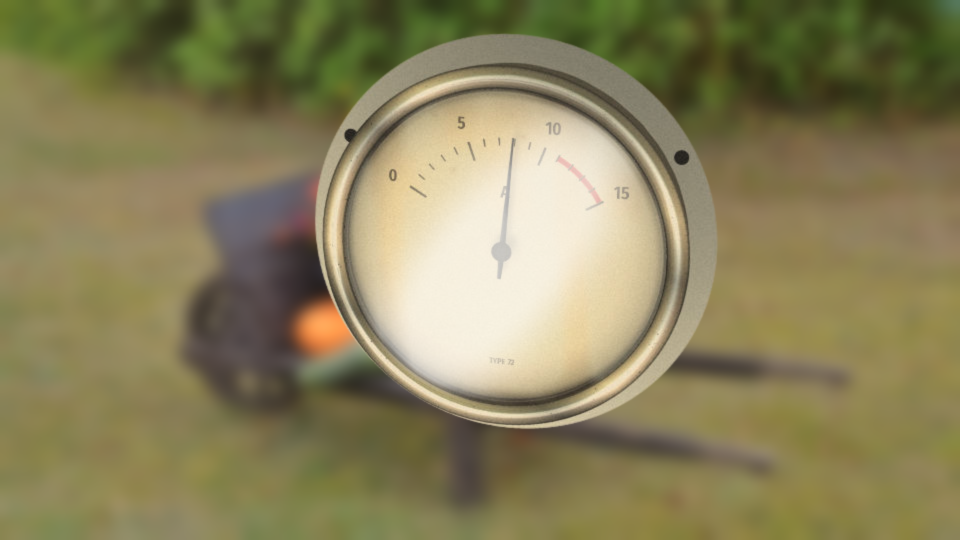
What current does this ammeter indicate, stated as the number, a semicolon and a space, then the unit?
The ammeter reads 8; A
